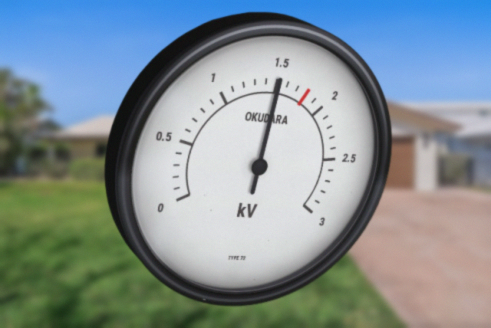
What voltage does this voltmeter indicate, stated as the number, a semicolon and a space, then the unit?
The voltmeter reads 1.5; kV
